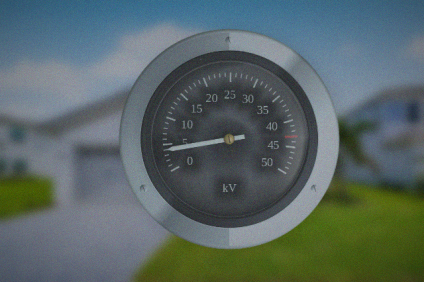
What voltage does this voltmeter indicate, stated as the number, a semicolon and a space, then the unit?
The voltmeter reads 4; kV
